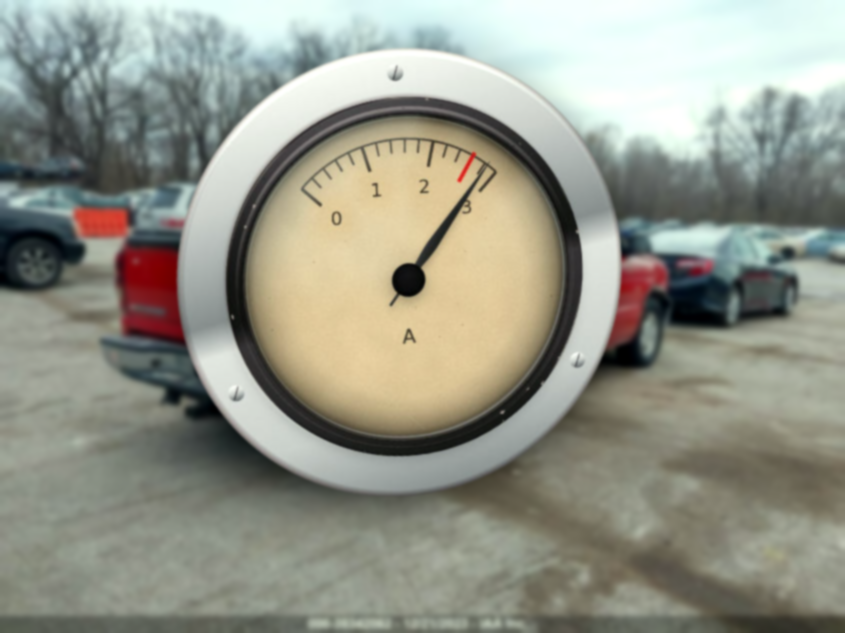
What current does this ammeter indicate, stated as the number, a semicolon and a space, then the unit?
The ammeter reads 2.8; A
